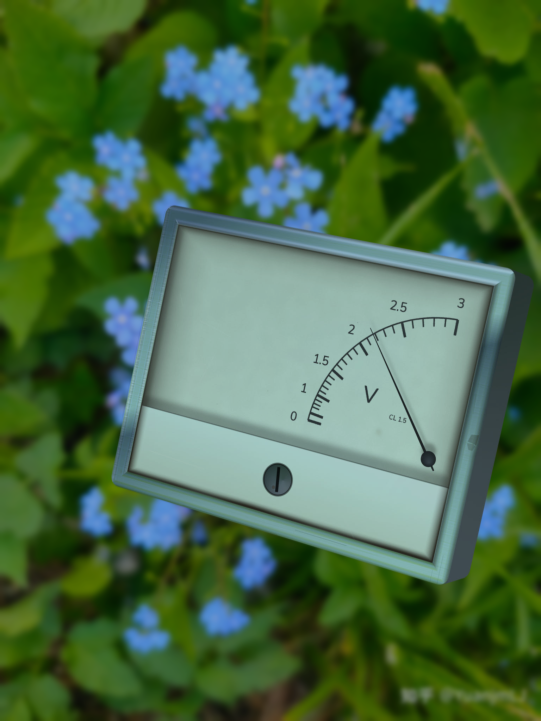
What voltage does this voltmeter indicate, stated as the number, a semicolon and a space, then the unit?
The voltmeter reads 2.2; V
